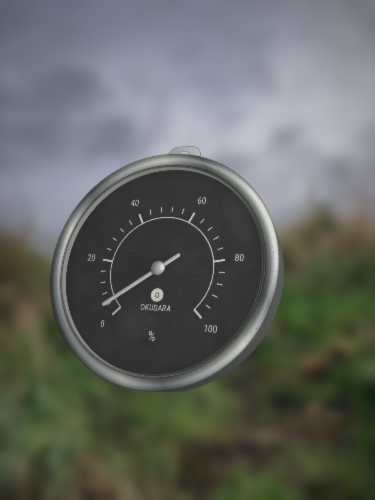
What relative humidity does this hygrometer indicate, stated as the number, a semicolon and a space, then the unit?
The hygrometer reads 4; %
